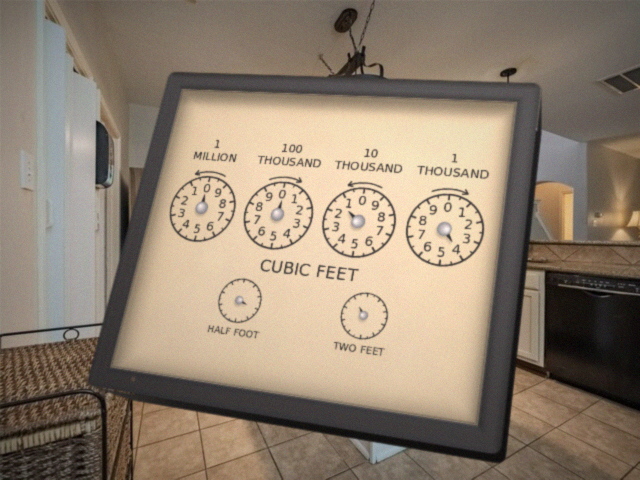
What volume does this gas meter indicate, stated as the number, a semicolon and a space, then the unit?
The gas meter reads 1400; ft³
